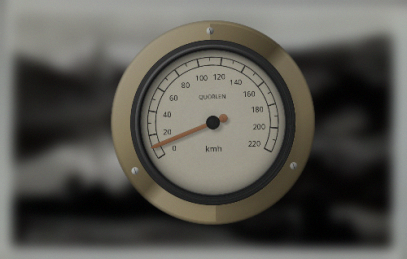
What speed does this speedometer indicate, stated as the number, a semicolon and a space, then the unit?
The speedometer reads 10; km/h
